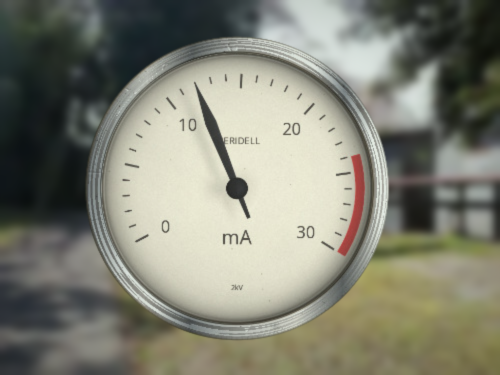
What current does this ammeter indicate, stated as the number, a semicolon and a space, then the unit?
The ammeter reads 12; mA
